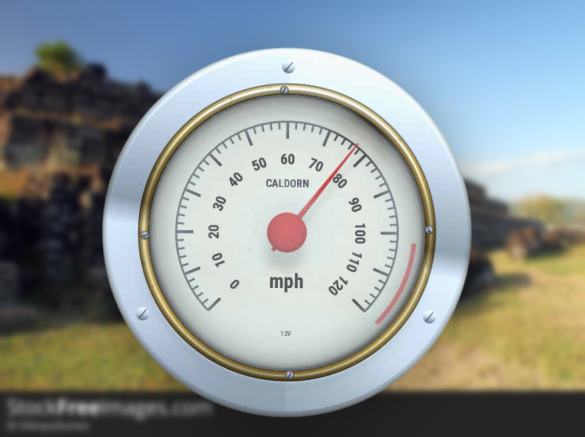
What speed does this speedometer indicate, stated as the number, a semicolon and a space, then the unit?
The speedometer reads 77; mph
